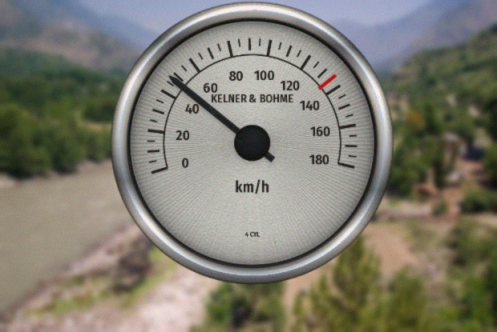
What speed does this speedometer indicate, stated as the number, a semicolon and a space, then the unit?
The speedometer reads 47.5; km/h
